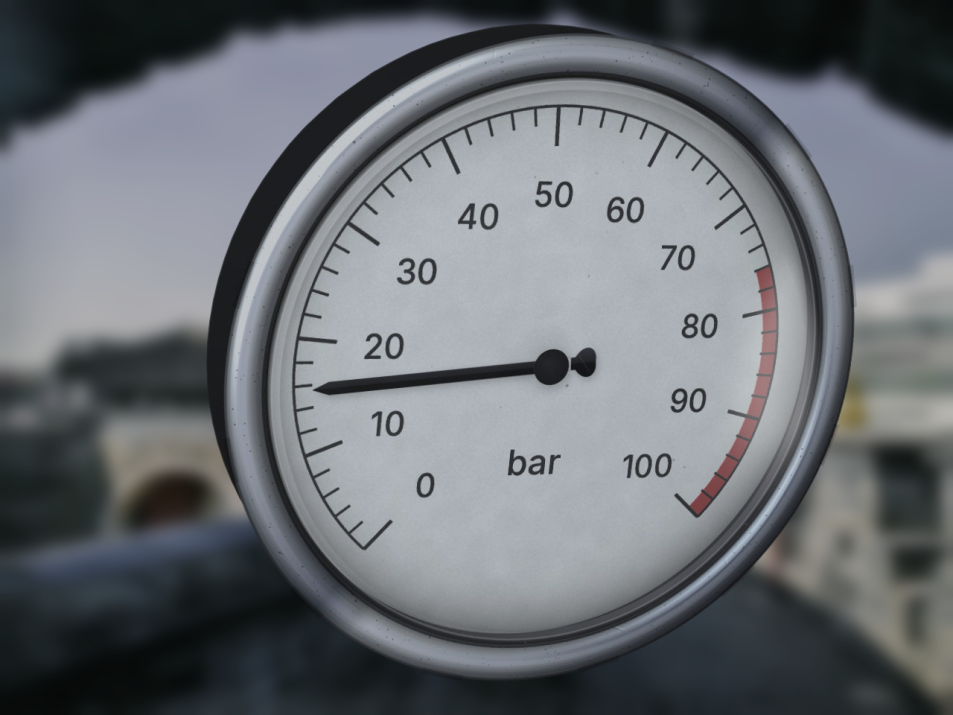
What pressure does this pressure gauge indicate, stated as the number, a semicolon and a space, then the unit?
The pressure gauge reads 16; bar
